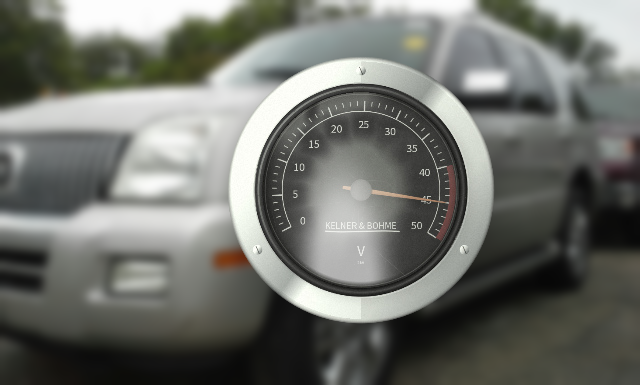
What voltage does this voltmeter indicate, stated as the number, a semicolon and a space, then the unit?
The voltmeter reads 45; V
